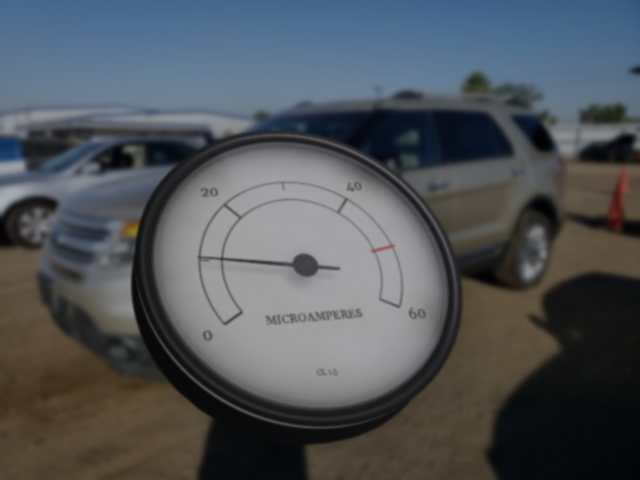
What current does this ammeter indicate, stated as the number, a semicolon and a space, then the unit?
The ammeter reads 10; µA
